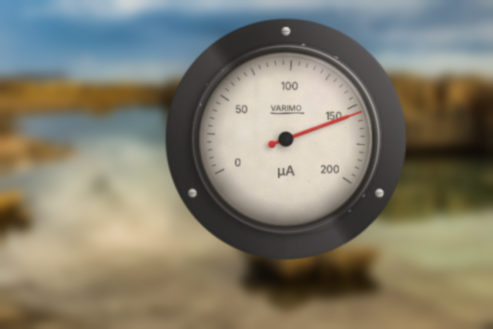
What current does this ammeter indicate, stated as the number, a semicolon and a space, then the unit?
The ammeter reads 155; µA
